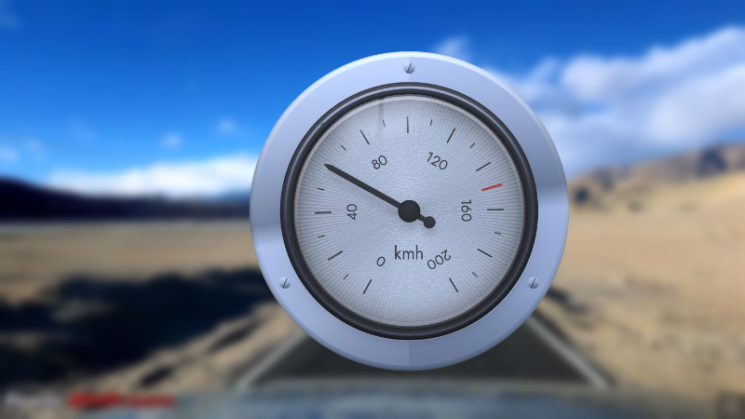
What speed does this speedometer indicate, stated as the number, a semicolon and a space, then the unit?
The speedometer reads 60; km/h
